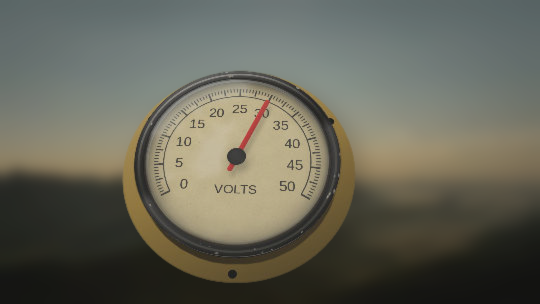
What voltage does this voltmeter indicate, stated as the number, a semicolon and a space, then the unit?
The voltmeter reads 30; V
